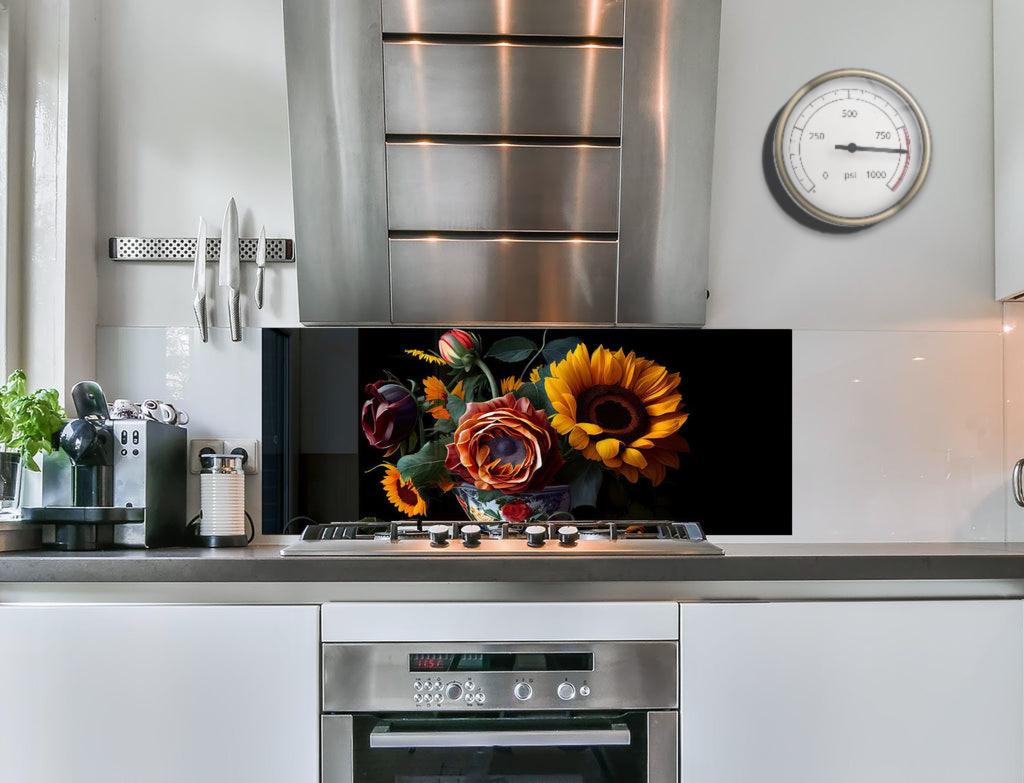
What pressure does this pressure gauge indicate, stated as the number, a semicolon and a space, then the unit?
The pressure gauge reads 850; psi
